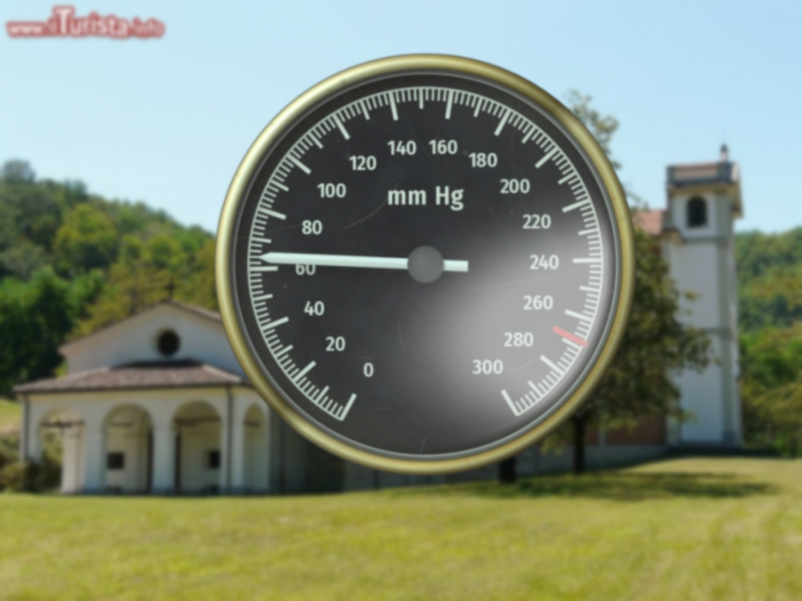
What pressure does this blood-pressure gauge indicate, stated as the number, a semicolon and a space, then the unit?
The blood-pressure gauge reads 64; mmHg
